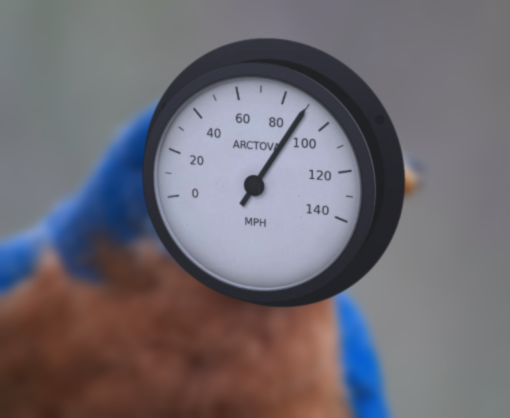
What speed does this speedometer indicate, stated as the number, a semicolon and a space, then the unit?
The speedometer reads 90; mph
